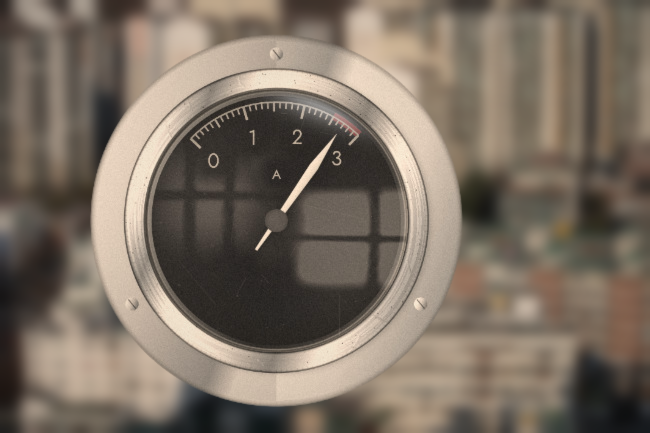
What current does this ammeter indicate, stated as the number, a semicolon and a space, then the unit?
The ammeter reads 2.7; A
